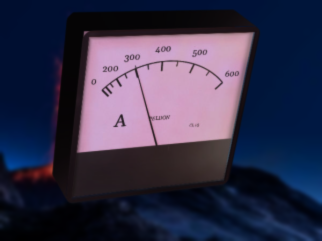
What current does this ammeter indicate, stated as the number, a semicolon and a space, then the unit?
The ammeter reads 300; A
